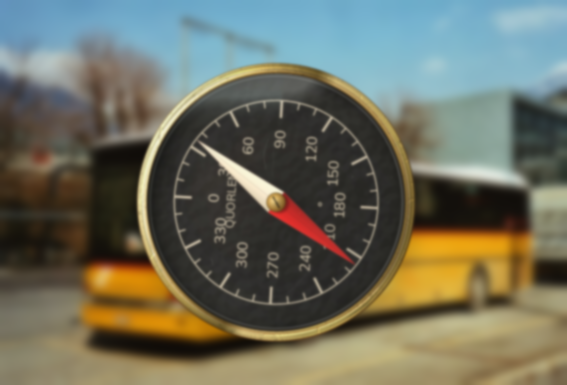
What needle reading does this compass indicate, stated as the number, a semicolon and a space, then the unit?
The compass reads 215; °
